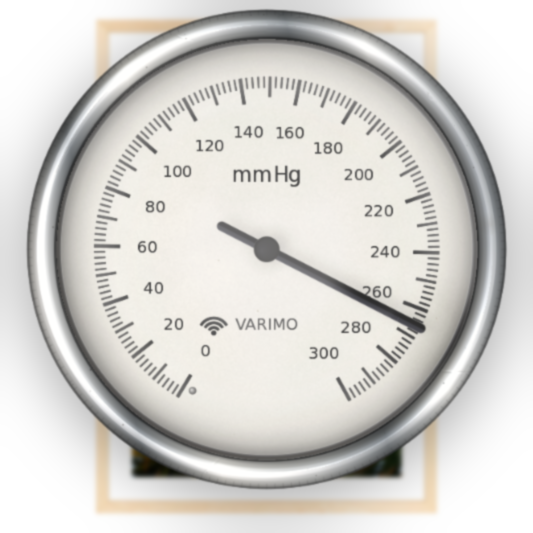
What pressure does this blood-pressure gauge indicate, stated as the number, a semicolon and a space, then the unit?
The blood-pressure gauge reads 266; mmHg
